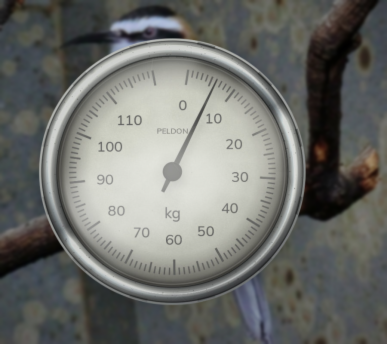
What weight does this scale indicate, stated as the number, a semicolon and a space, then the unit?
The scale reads 6; kg
